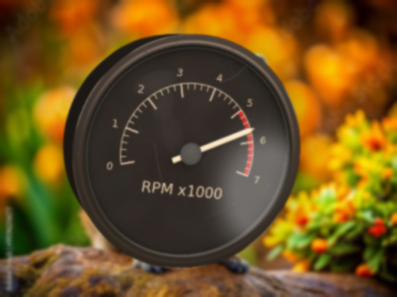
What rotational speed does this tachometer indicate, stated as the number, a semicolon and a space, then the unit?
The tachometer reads 5600; rpm
